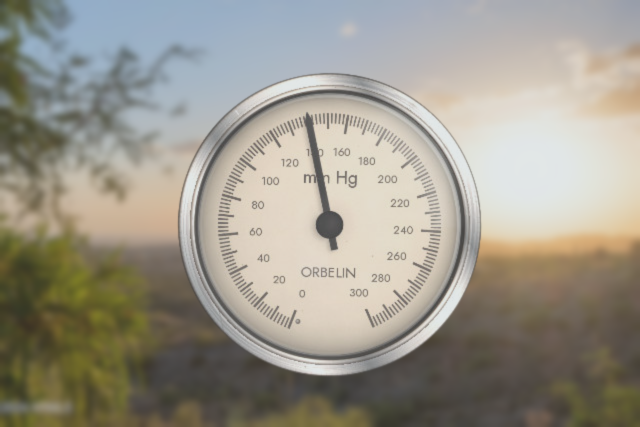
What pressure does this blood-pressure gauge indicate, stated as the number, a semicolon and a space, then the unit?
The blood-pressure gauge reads 140; mmHg
